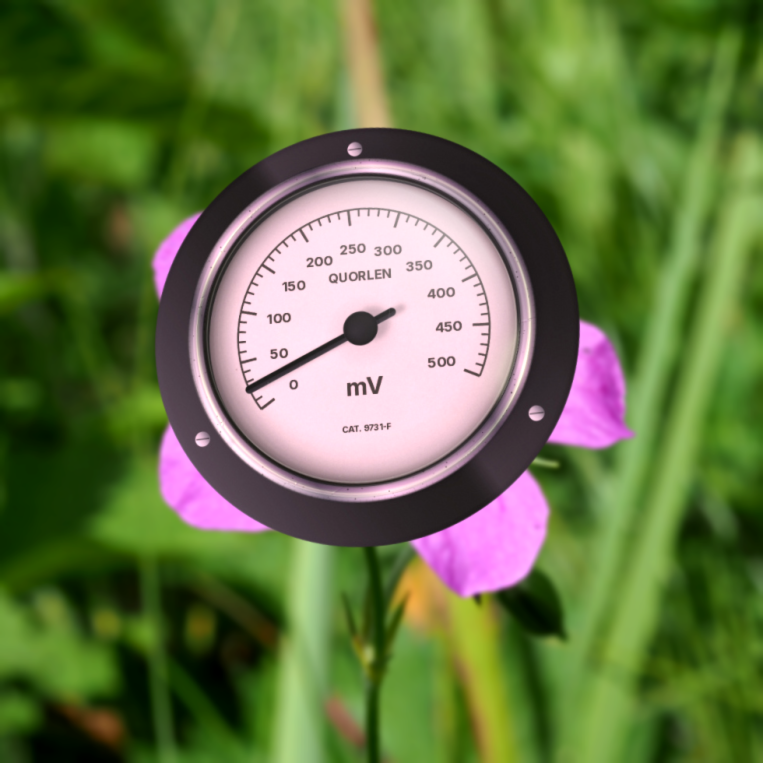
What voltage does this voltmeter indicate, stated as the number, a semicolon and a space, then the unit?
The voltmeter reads 20; mV
